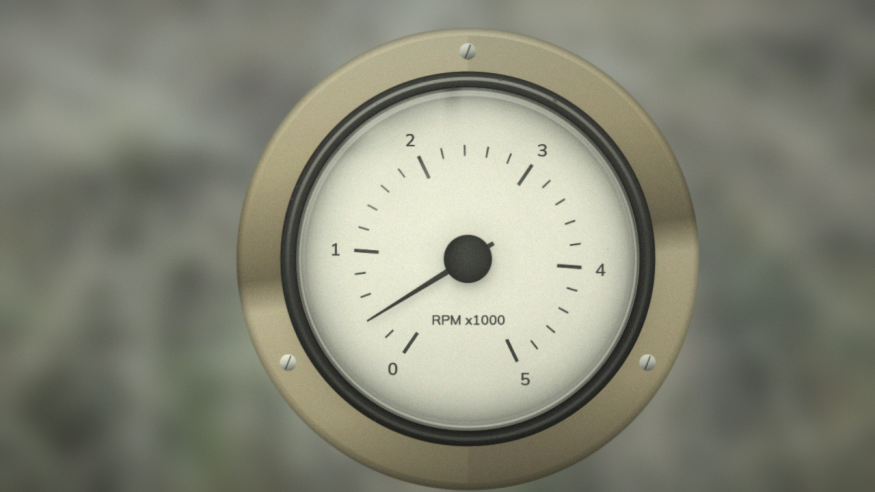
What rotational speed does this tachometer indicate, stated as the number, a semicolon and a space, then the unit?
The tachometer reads 400; rpm
